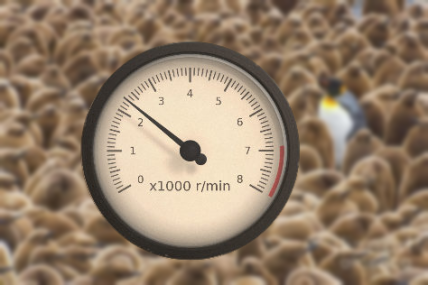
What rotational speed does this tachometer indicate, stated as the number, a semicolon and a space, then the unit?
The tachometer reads 2300; rpm
